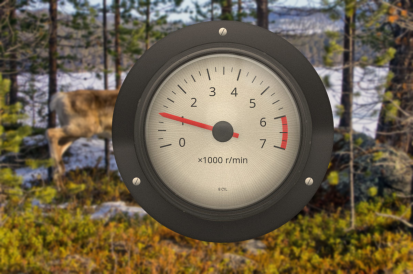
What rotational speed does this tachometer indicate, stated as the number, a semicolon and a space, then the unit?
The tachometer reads 1000; rpm
